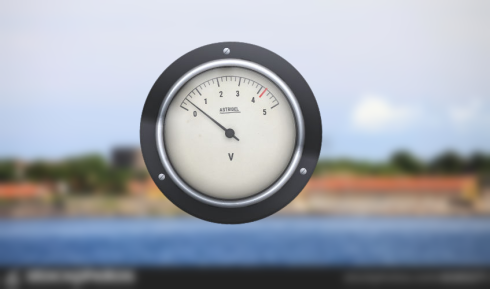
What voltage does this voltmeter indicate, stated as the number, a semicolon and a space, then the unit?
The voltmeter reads 0.4; V
